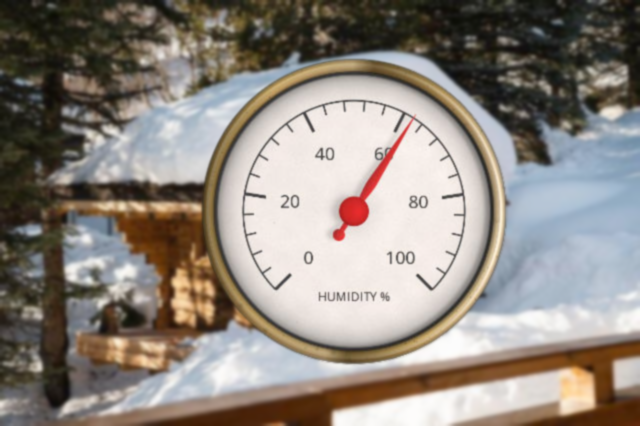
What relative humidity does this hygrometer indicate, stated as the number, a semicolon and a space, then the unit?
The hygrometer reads 62; %
